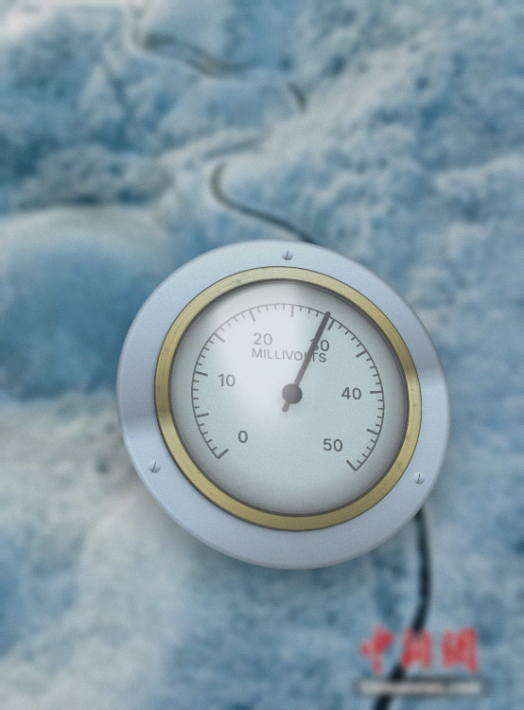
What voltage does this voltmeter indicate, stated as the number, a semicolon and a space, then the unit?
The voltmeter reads 29; mV
